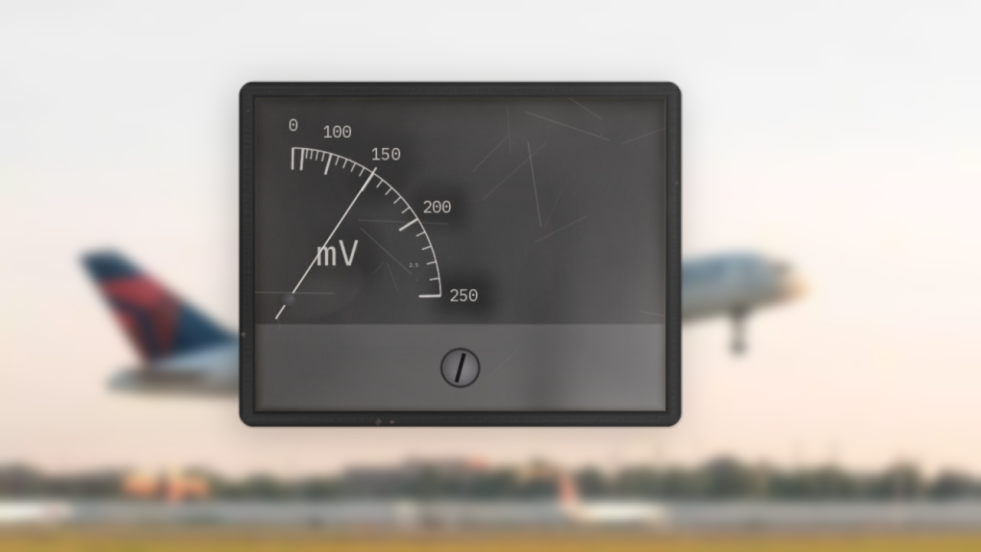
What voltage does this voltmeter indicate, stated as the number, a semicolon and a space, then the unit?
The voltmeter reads 150; mV
